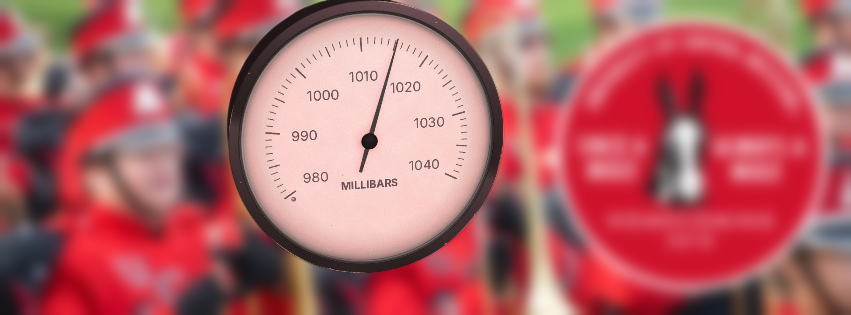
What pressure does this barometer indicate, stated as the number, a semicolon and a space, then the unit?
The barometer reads 1015; mbar
